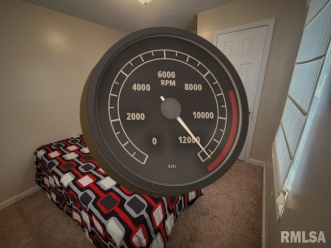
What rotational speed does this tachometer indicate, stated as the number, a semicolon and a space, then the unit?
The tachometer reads 11750; rpm
